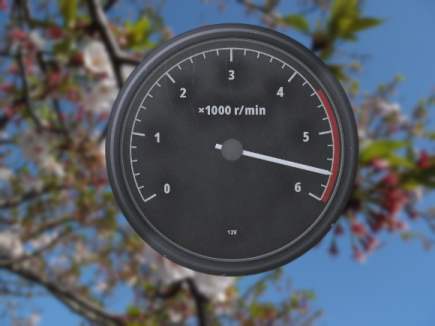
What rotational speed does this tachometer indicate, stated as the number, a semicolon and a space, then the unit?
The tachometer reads 5600; rpm
